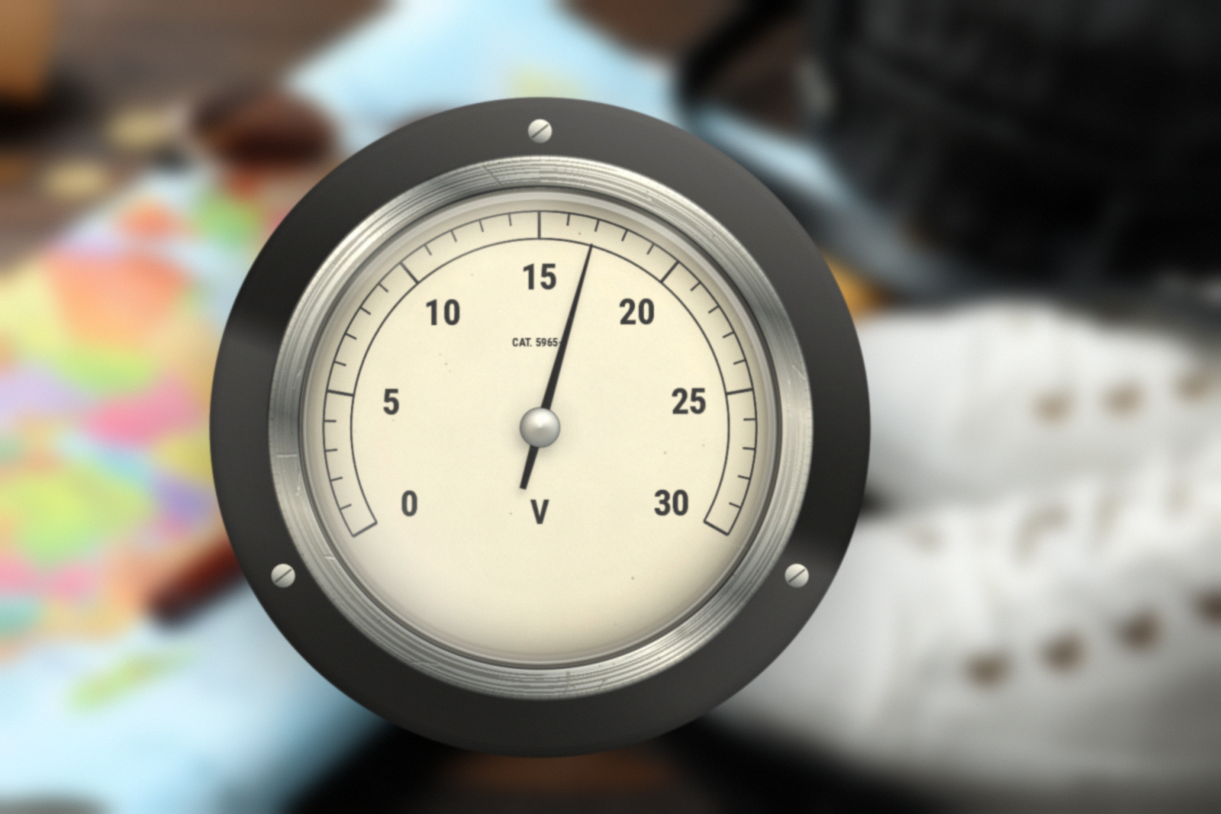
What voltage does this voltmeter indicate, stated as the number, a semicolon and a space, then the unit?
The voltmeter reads 17; V
